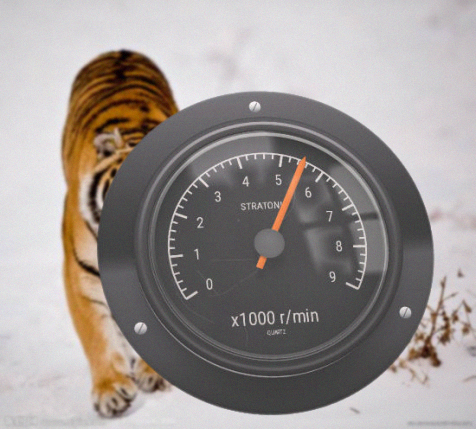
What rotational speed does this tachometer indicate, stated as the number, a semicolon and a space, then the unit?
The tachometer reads 5500; rpm
